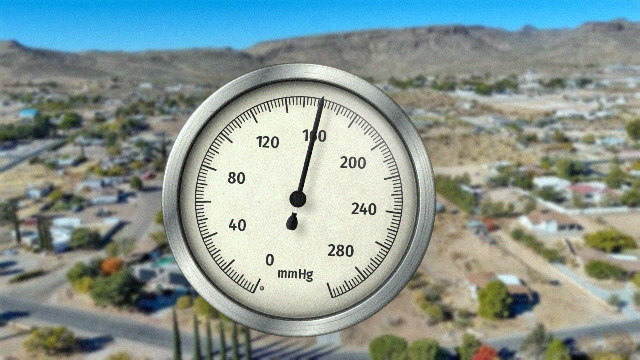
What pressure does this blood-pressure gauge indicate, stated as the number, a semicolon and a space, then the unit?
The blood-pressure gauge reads 160; mmHg
